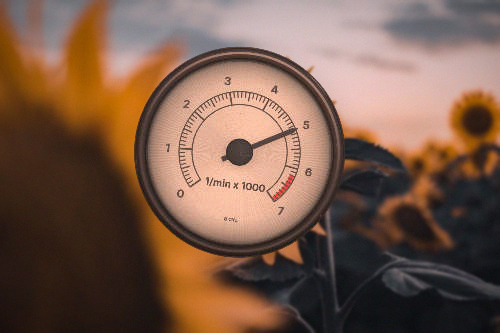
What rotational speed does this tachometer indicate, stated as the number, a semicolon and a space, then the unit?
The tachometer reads 5000; rpm
